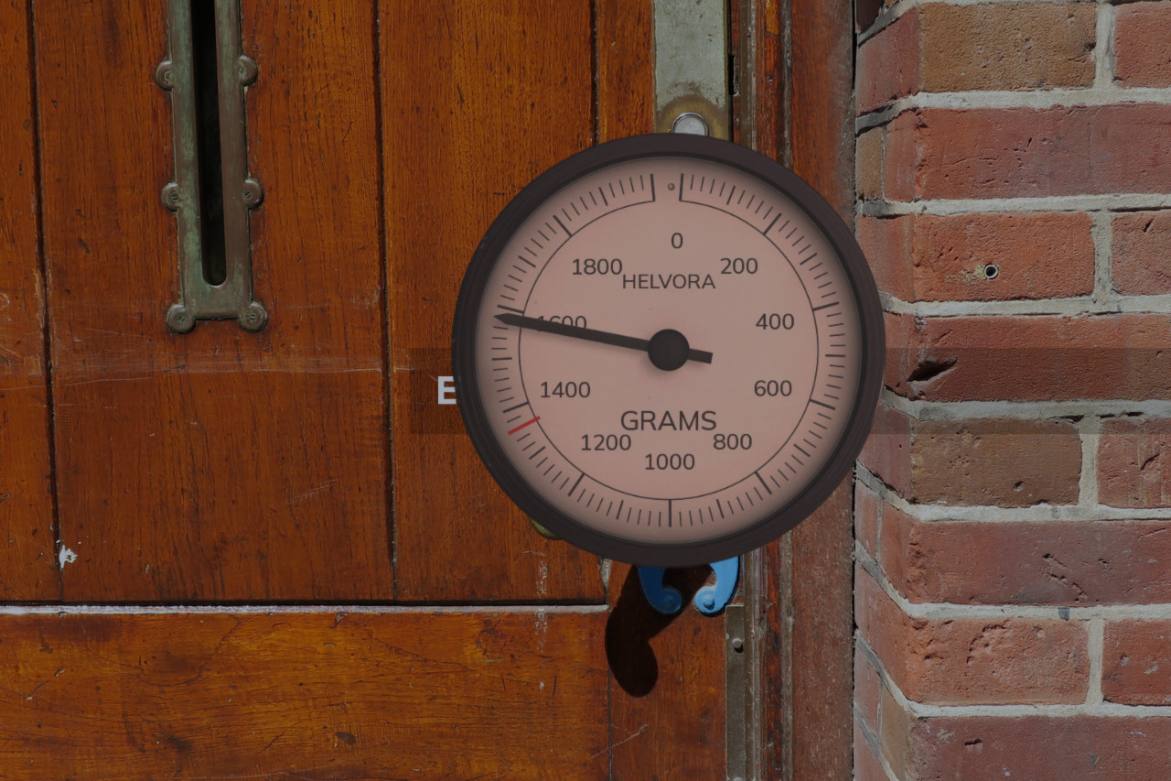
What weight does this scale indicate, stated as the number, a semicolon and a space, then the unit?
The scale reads 1580; g
